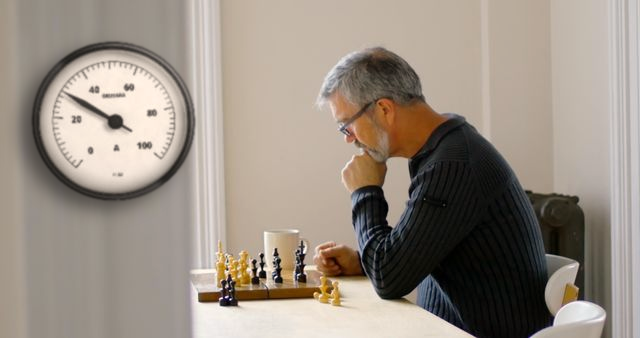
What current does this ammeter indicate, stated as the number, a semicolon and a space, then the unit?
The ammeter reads 30; A
